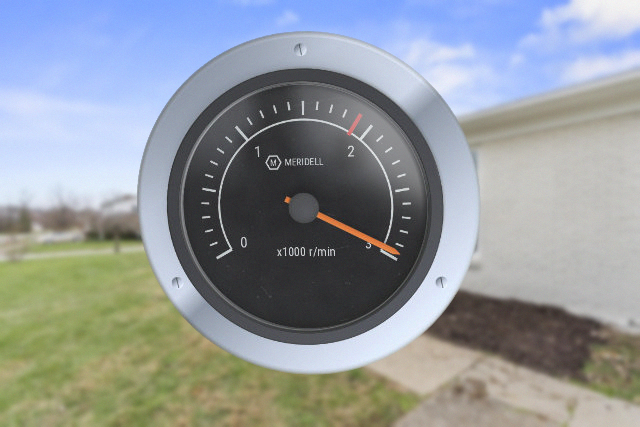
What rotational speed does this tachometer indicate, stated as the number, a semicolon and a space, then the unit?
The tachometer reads 2950; rpm
